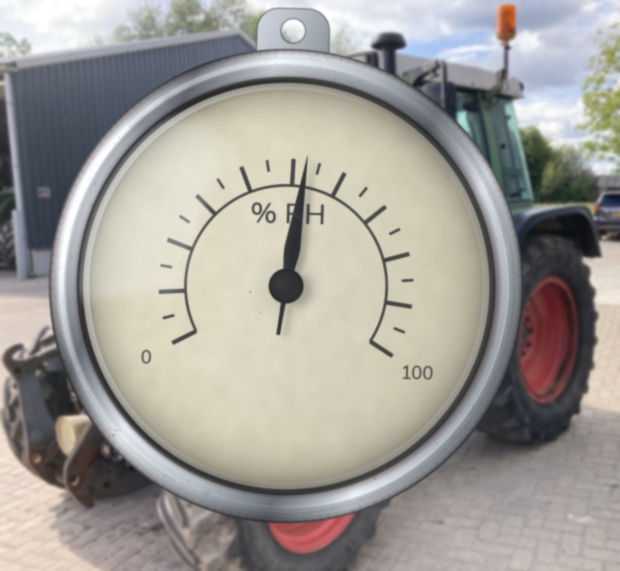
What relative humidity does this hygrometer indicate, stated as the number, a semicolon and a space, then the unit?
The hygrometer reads 52.5; %
